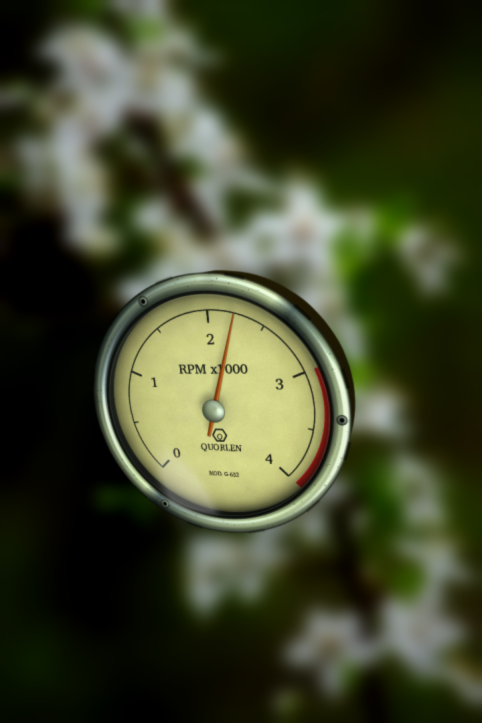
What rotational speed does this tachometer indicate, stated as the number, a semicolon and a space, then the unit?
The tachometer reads 2250; rpm
